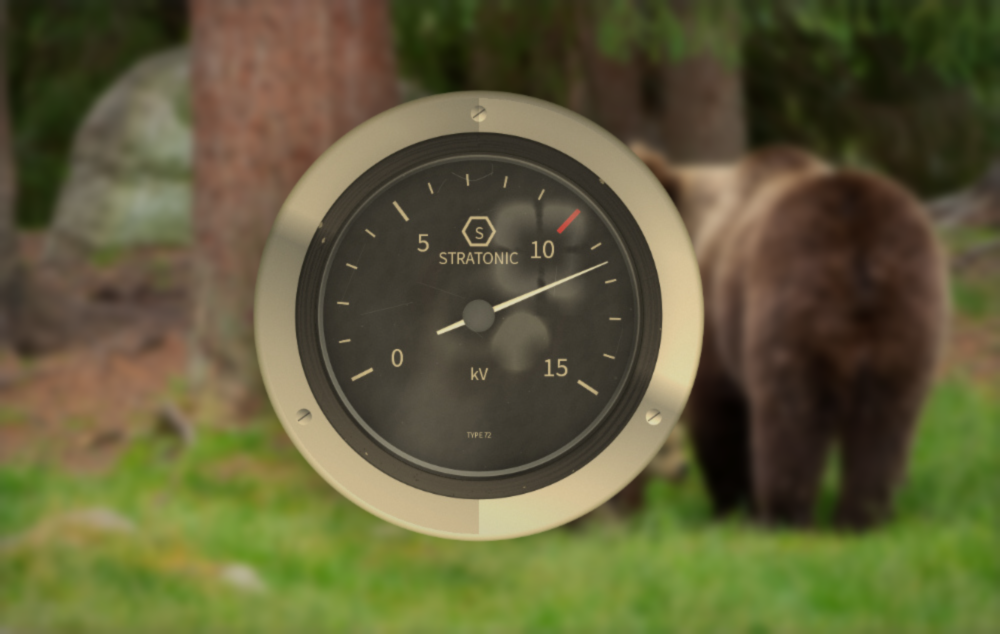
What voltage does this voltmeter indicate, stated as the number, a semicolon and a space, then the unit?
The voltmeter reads 11.5; kV
